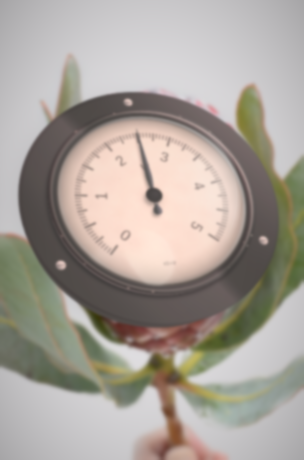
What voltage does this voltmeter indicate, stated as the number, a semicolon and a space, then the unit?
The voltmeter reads 2.5; V
